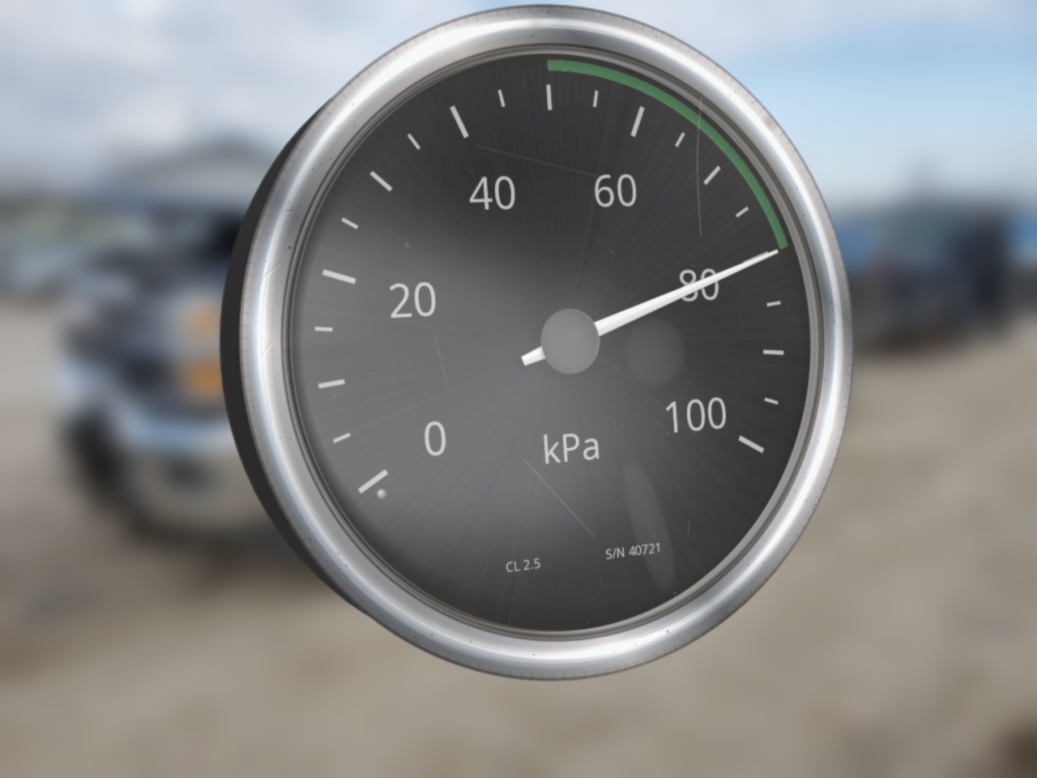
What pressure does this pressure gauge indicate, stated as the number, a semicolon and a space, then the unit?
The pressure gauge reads 80; kPa
